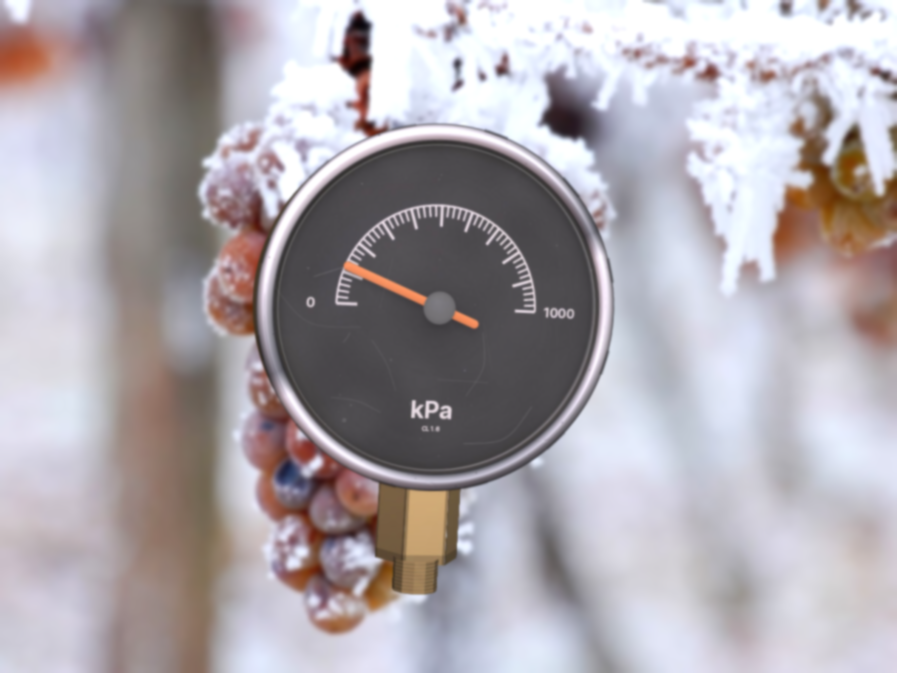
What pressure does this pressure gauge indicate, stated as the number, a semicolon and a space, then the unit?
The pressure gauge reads 120; kPa
